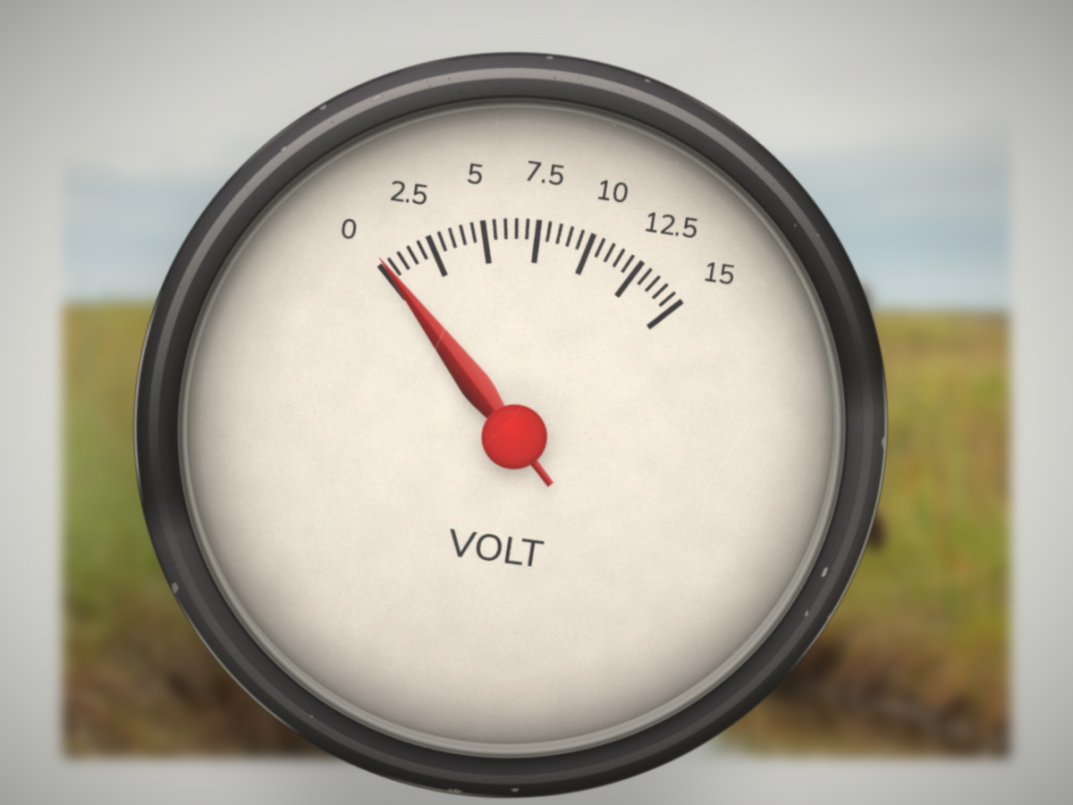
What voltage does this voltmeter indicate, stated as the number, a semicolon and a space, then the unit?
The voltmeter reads 0.25; V
